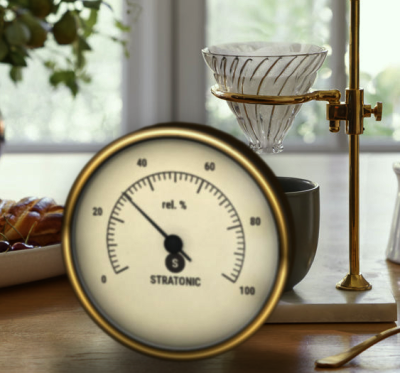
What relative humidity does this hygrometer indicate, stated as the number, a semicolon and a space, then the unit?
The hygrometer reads 30; %
